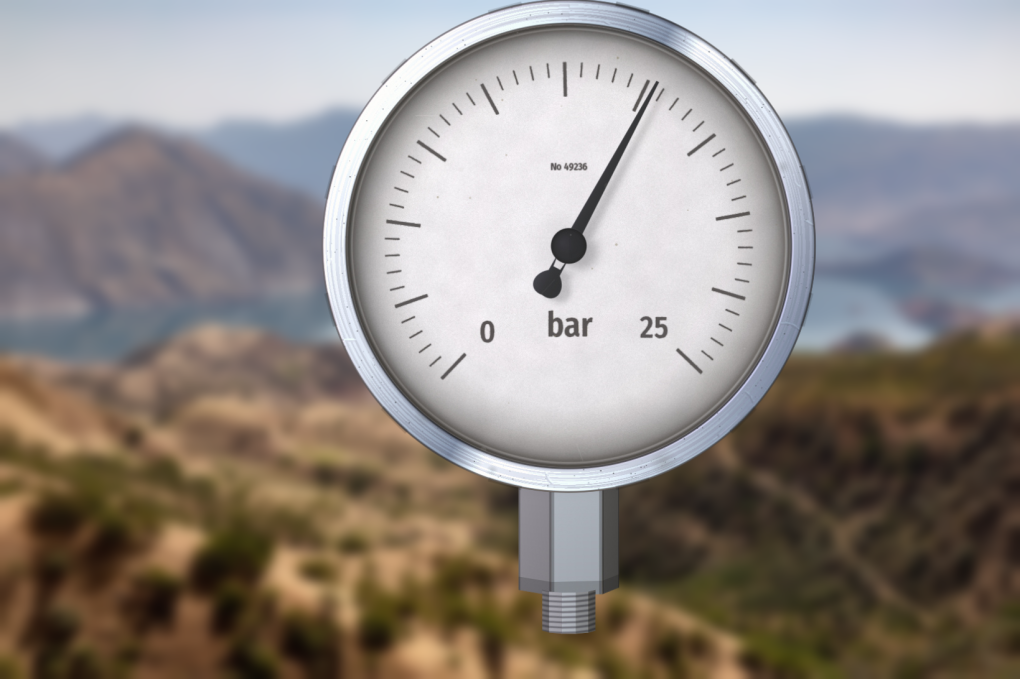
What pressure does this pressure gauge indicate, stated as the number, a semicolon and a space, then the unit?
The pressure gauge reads 15.25; bar
